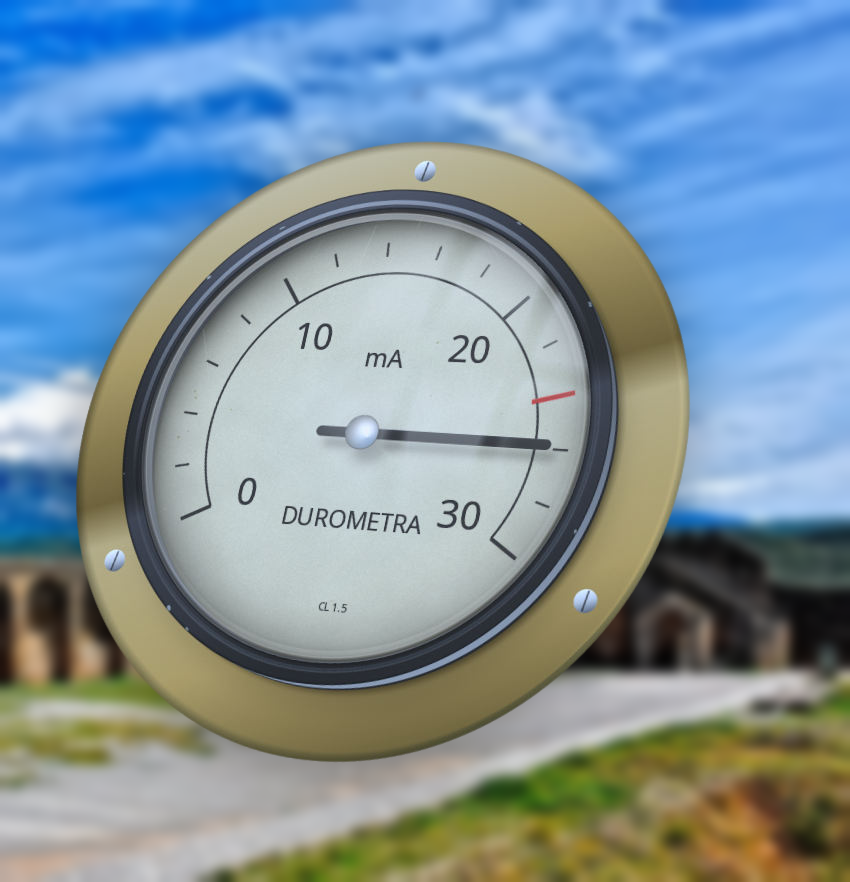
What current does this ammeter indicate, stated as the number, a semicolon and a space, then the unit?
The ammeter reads 26; mA
